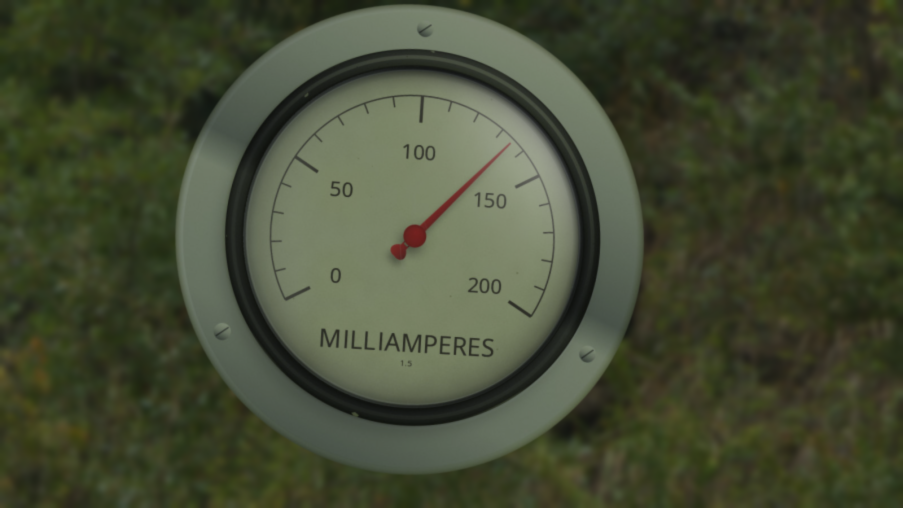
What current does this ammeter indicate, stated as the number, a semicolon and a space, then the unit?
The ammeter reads 135; mA
